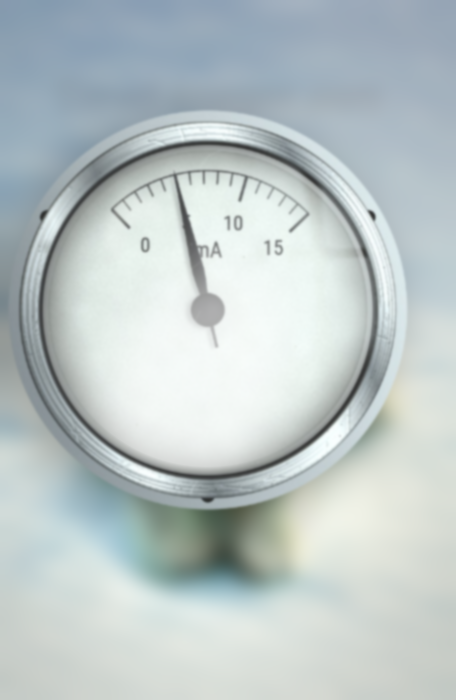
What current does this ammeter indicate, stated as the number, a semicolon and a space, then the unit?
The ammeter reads 5; mA
